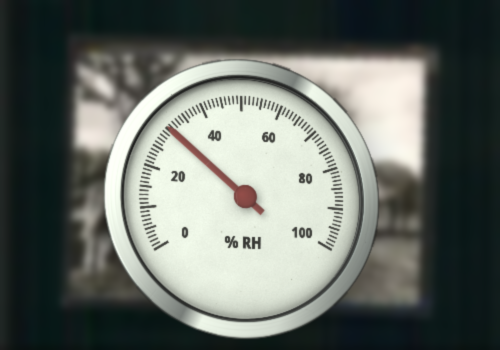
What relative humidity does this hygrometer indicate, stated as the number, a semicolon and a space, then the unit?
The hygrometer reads 30; %
